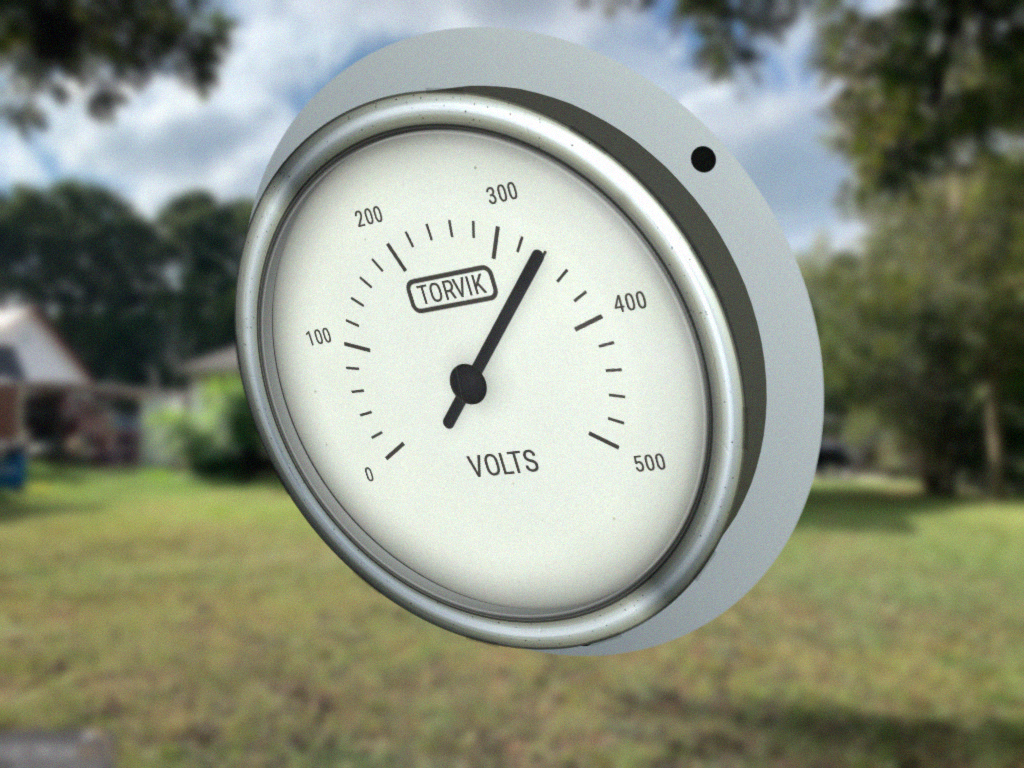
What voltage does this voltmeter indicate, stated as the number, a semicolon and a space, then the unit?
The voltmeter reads 340; V
